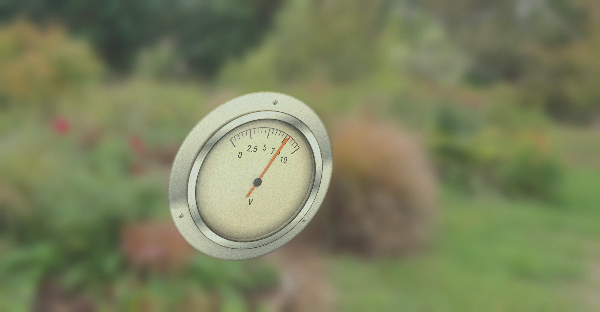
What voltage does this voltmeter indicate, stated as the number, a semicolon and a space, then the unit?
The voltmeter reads 7.5; V
